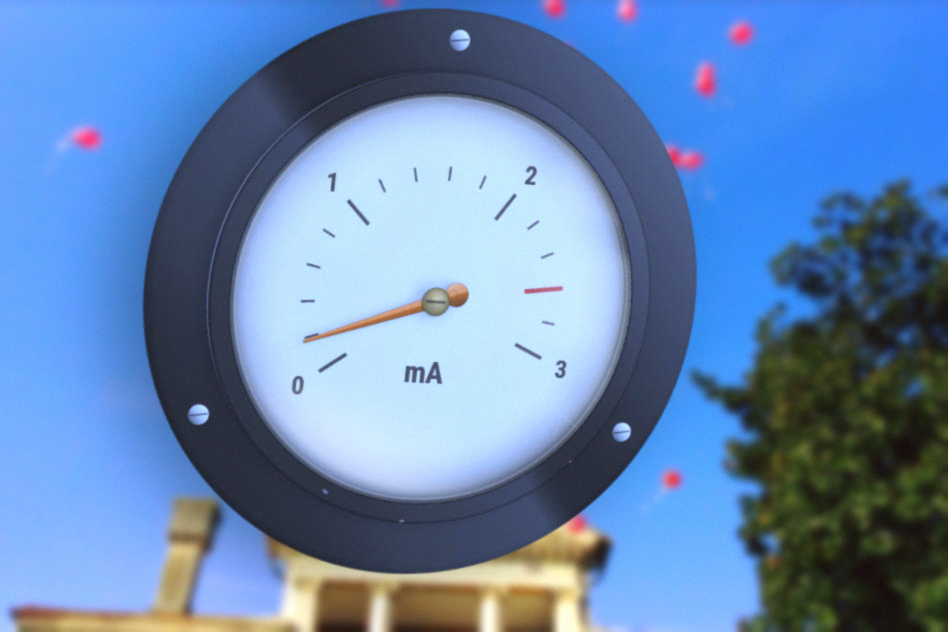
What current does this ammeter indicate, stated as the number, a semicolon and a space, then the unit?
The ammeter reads 0.2; mA
